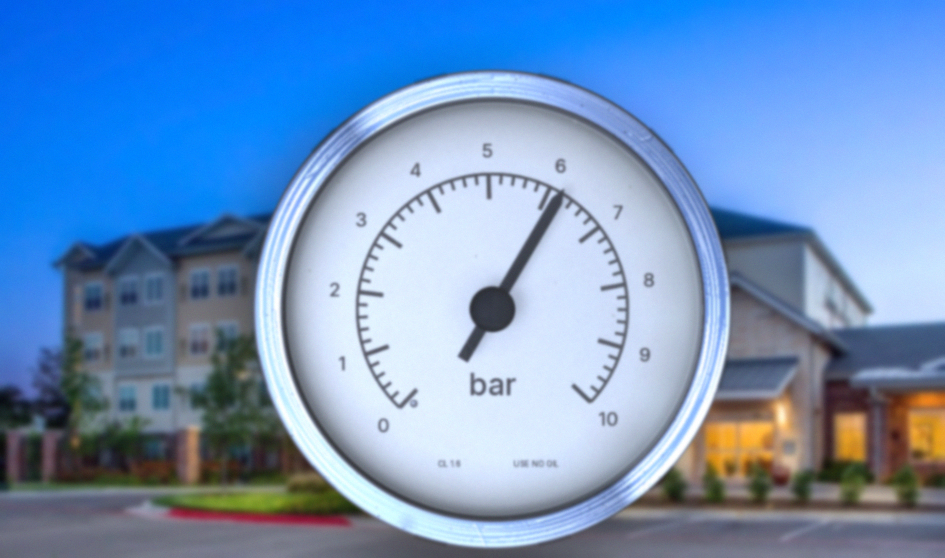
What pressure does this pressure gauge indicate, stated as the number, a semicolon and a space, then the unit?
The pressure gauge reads 6.2; bar
